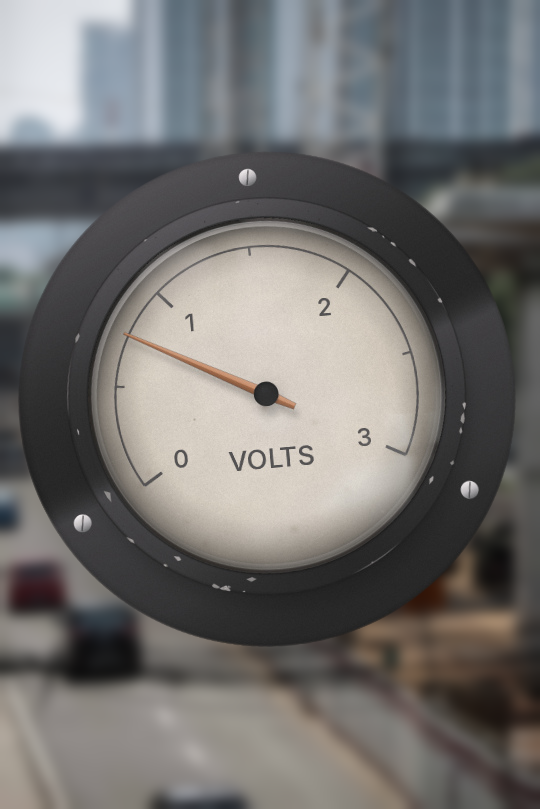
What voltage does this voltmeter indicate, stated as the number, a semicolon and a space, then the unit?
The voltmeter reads 0.75; V
